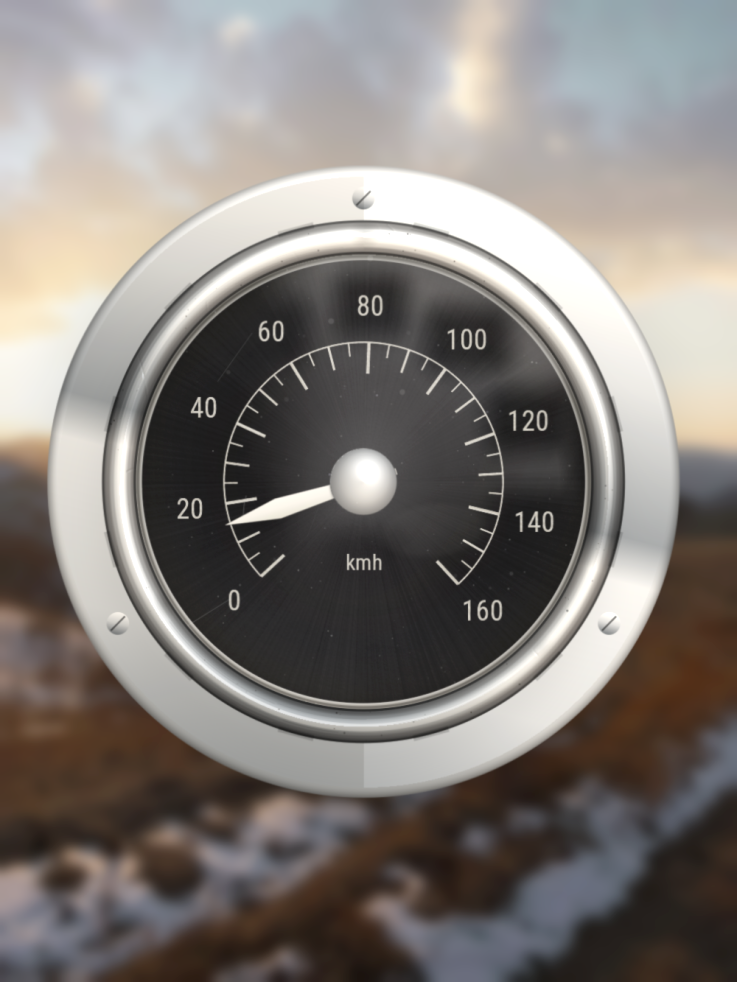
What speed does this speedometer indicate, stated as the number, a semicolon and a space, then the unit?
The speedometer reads 15; km/h
